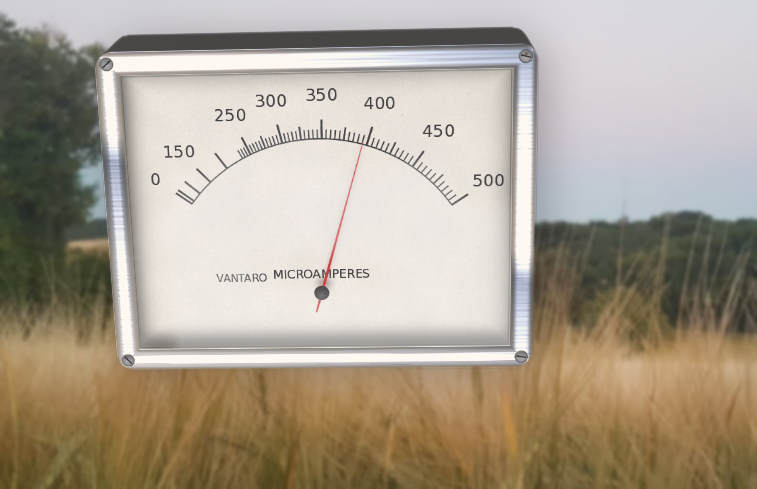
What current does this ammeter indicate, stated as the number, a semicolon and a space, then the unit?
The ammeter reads 395; µA
